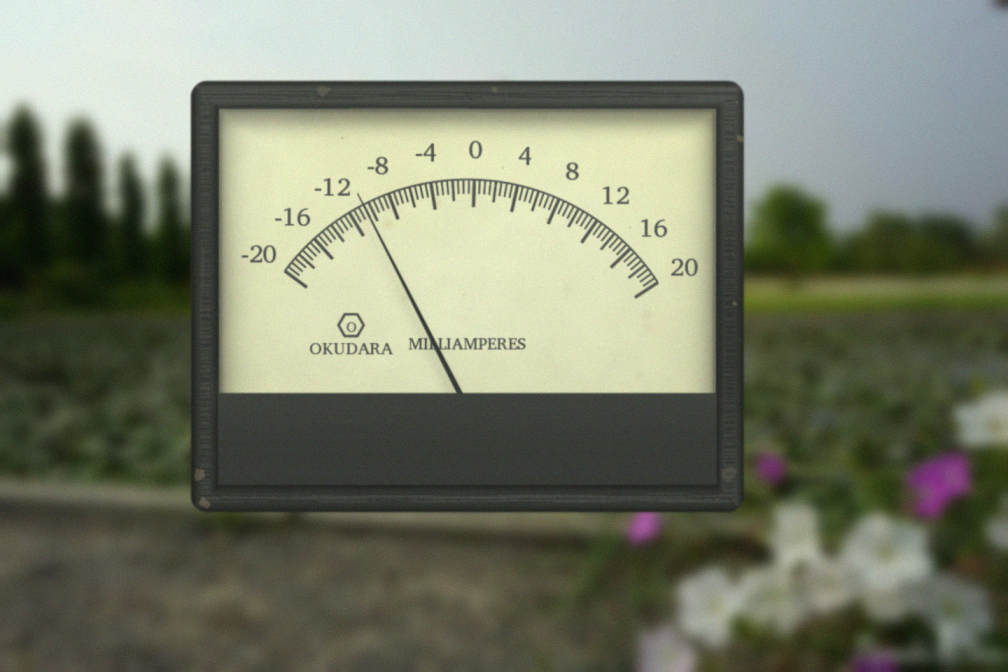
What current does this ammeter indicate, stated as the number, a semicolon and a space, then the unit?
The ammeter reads -10.5; mA
